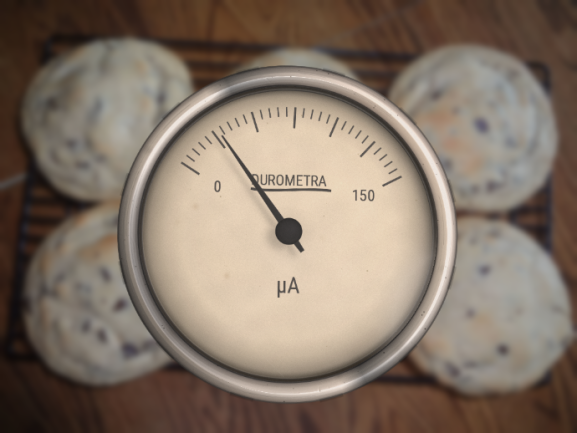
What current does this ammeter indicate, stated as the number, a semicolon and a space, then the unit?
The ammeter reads 27.5; µA
